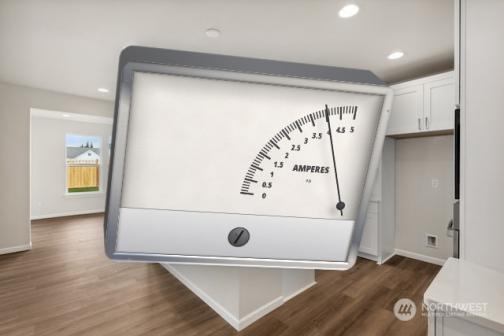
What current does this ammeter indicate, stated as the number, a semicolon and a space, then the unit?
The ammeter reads 4; A
